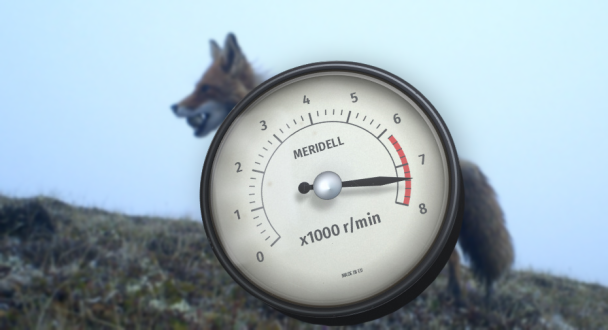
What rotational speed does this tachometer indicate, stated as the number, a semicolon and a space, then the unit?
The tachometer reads 7400; rpm
